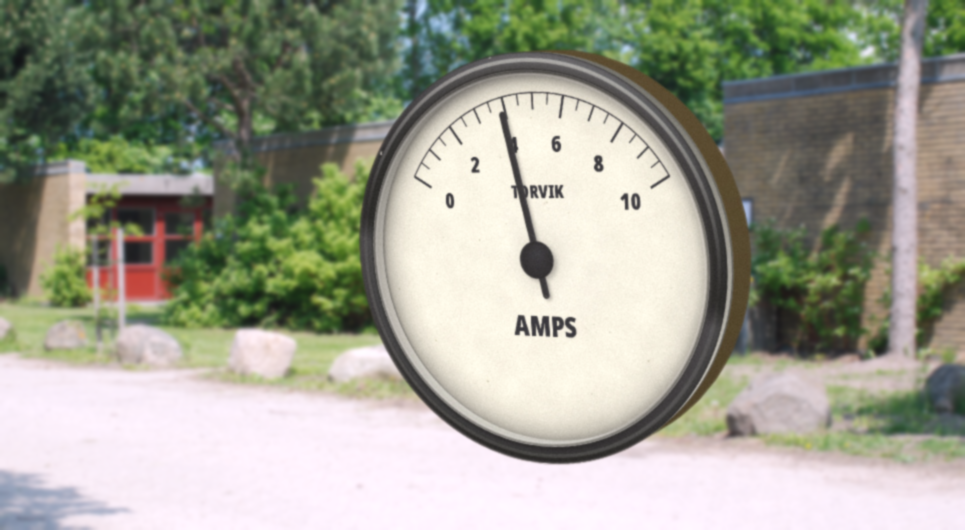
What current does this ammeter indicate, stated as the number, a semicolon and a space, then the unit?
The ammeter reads 4; A
